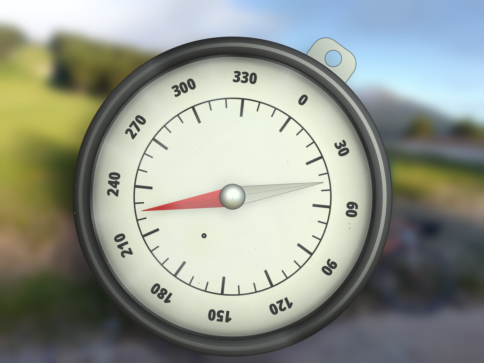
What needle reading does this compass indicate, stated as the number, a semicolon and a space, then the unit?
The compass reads 225; °
